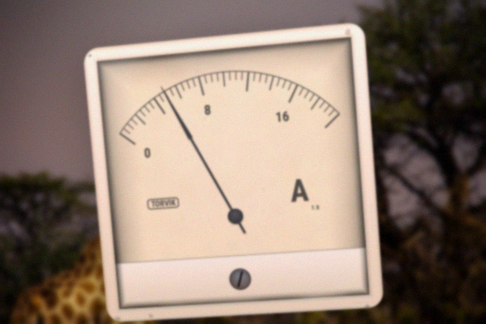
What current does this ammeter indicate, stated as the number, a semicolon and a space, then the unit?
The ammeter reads 5; A
